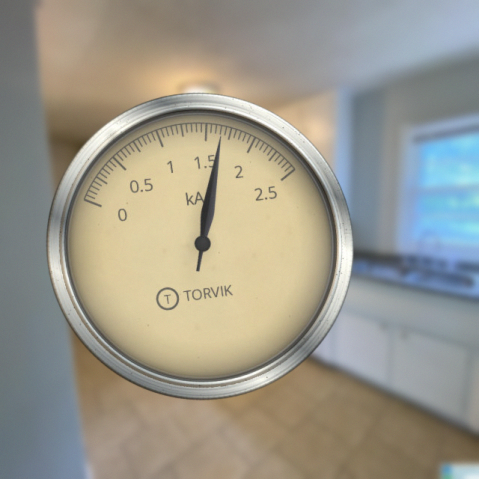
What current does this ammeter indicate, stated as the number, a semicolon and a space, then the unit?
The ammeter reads 1.65; kA
